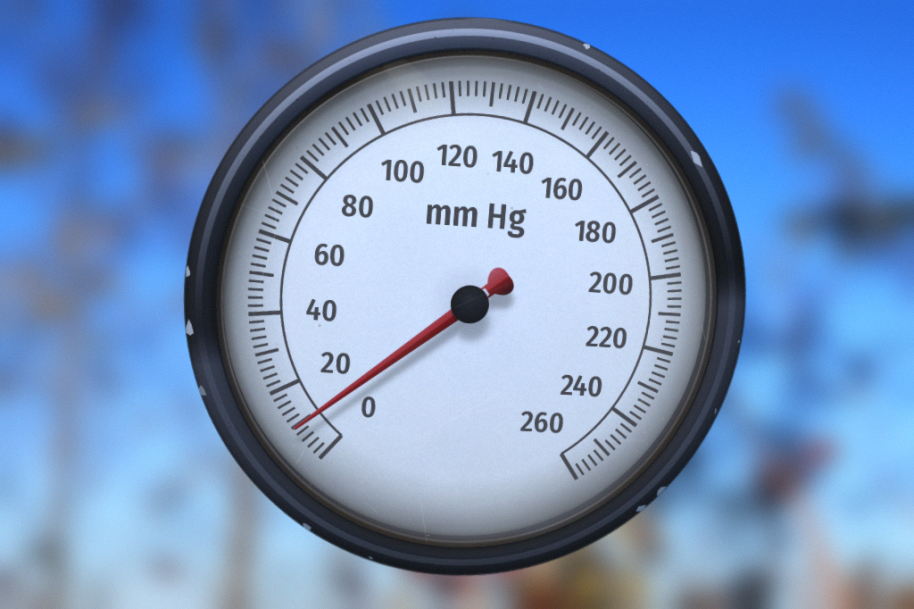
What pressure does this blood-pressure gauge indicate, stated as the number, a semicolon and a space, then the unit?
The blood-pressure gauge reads 10; mmHg
